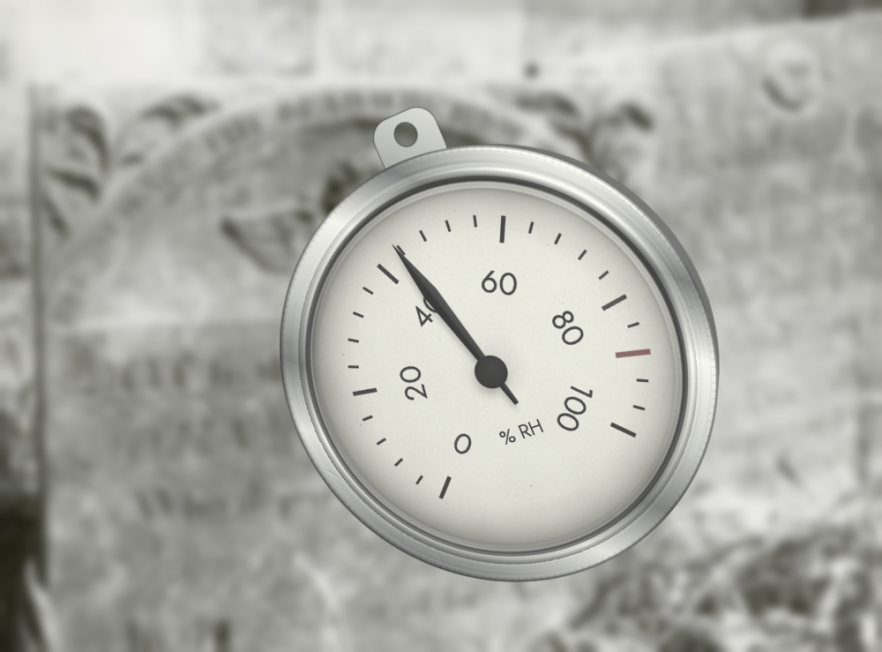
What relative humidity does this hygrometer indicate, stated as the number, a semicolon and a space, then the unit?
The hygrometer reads 44; %
